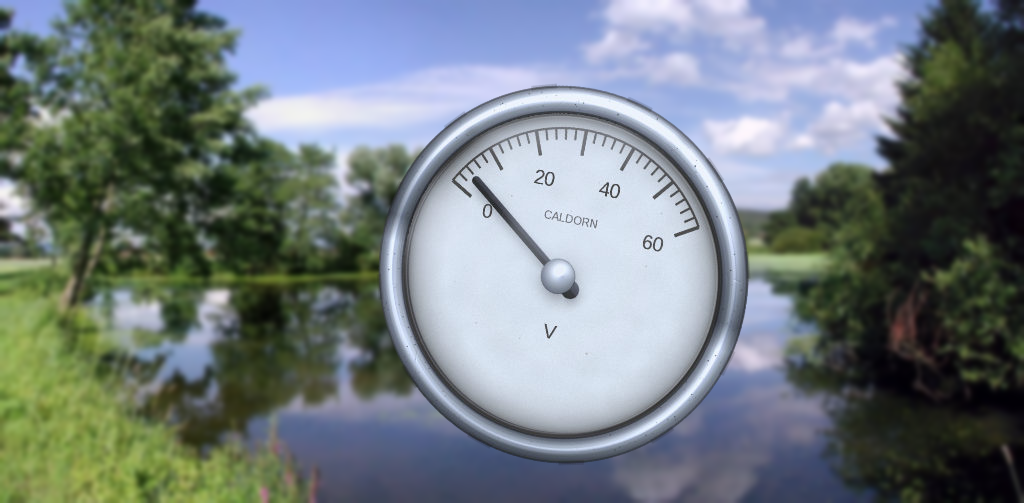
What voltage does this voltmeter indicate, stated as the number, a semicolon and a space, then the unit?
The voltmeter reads 4; V
